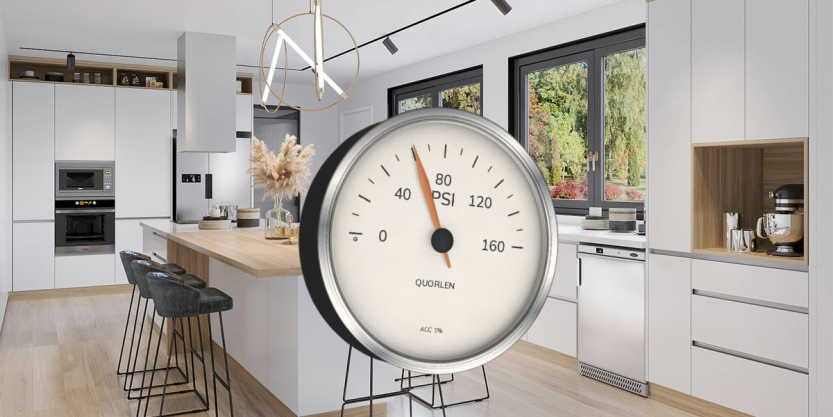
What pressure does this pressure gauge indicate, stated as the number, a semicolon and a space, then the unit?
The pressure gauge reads 60; psi
